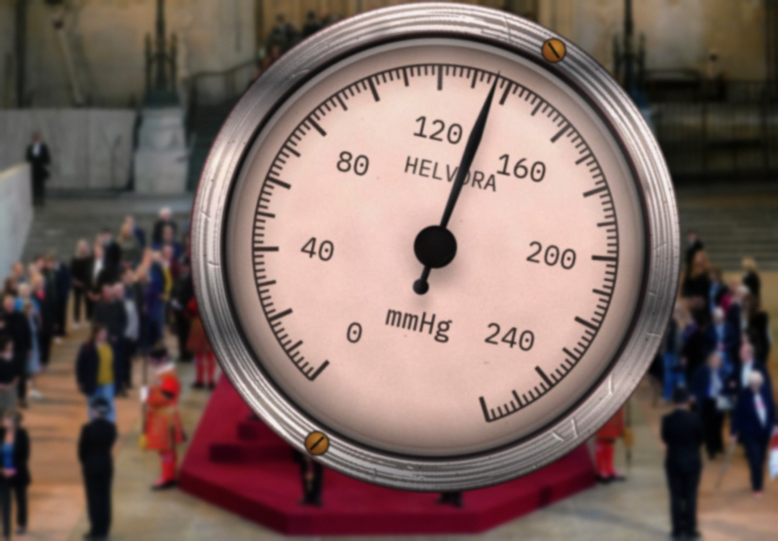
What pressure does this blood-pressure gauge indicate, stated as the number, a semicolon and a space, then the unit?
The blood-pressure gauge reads 136; mmHg
